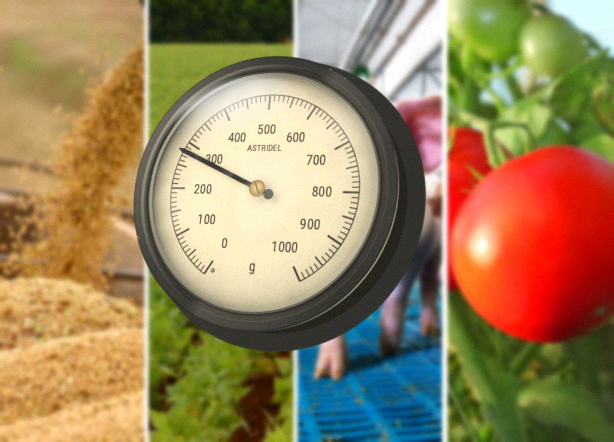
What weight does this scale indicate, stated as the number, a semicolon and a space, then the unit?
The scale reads 280; g
